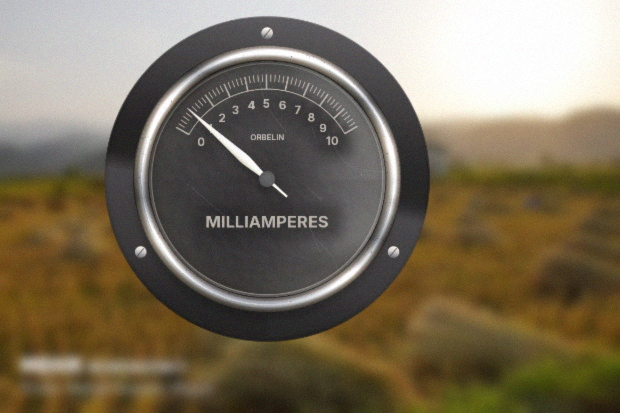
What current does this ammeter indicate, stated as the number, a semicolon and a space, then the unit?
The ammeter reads 1; mA
